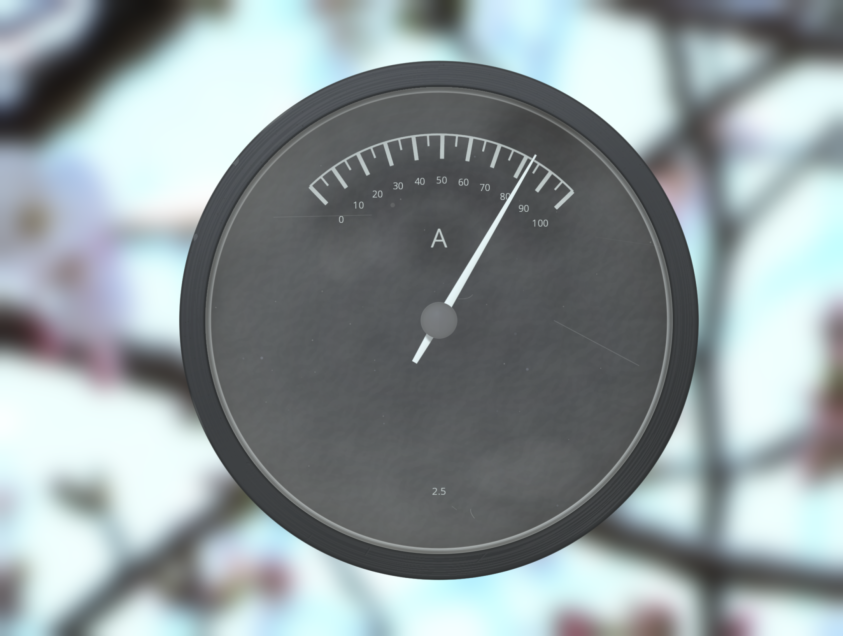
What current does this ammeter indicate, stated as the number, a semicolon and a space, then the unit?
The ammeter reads 82.5; A
